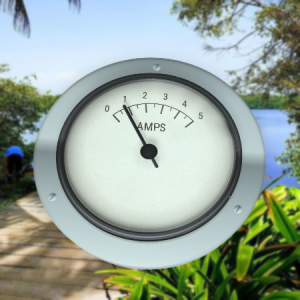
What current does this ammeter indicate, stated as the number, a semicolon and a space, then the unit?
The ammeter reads 0.75; A
